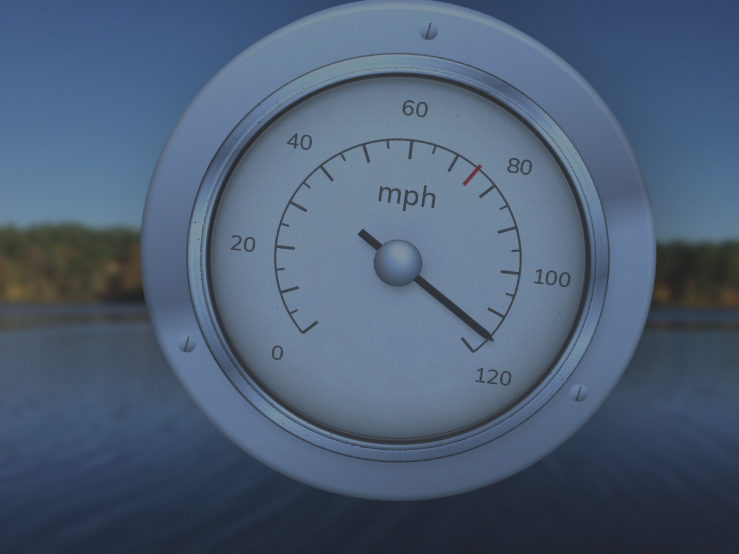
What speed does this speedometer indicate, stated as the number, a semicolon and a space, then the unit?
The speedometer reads 115; mph
